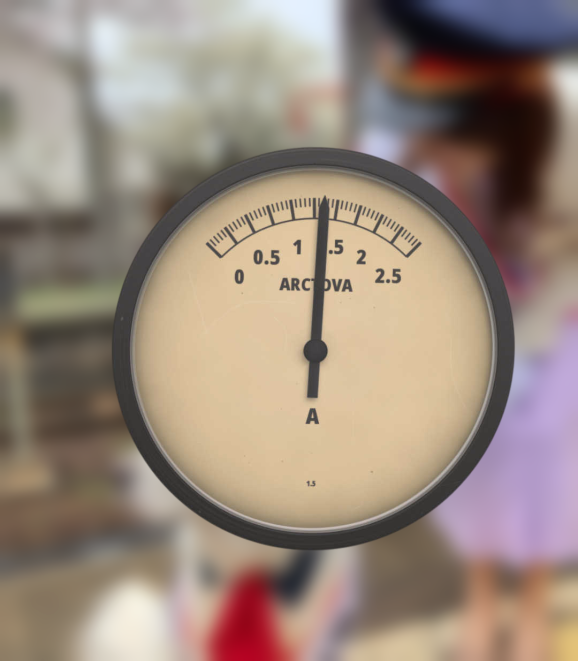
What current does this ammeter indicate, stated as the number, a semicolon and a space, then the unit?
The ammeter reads 1.35; A
